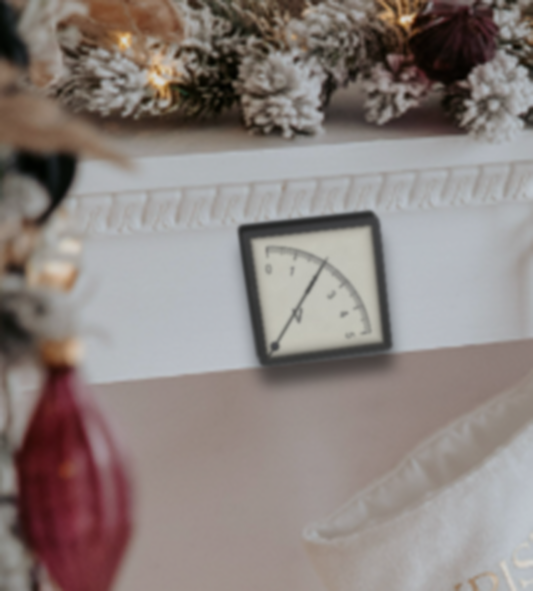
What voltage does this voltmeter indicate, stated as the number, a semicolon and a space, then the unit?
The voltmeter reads 2; V
